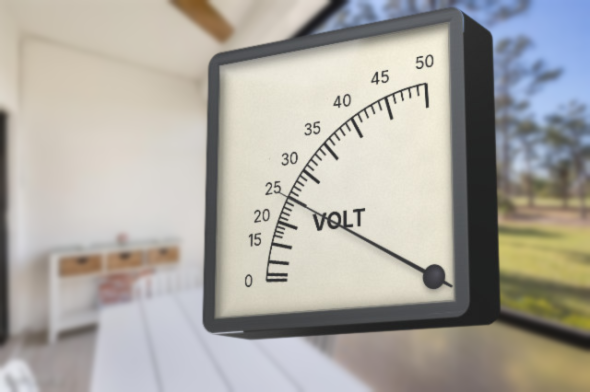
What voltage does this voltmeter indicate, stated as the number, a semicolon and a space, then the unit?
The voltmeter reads 25; V
